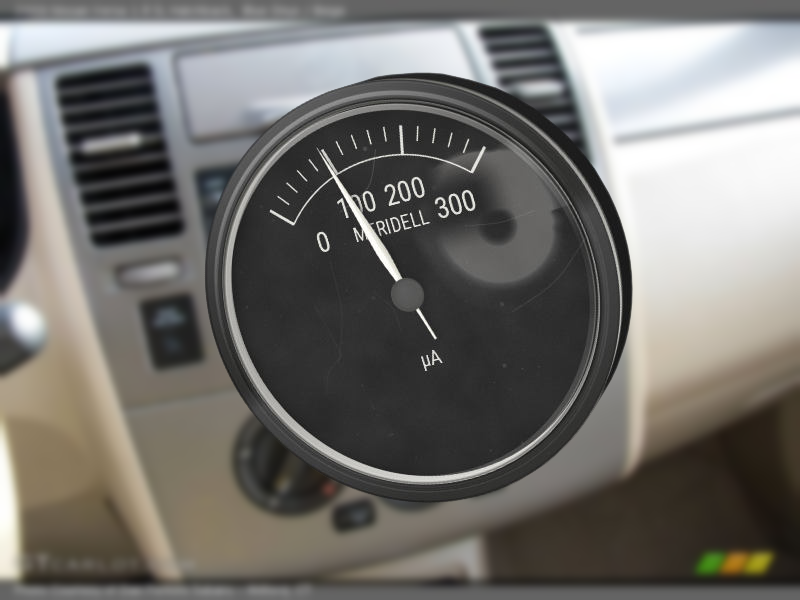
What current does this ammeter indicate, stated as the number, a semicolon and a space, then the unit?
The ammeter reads 100; µA
